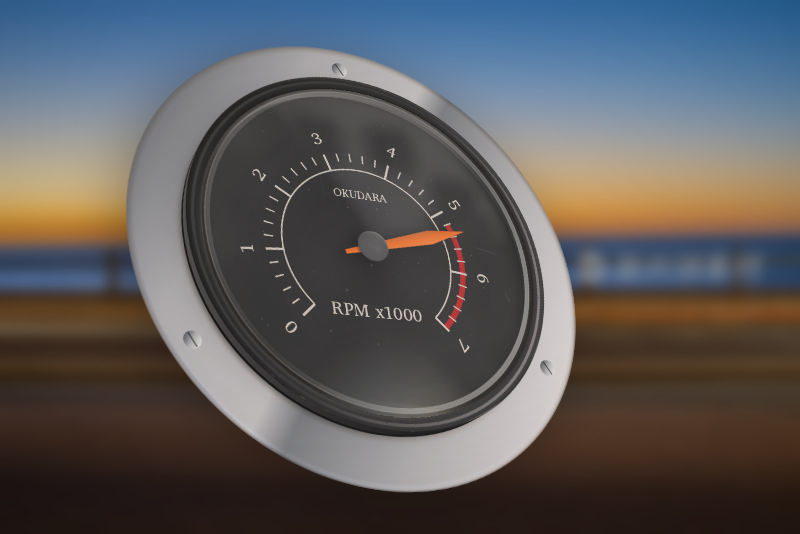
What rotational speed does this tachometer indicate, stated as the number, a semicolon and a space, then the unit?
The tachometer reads 5400; rpm
